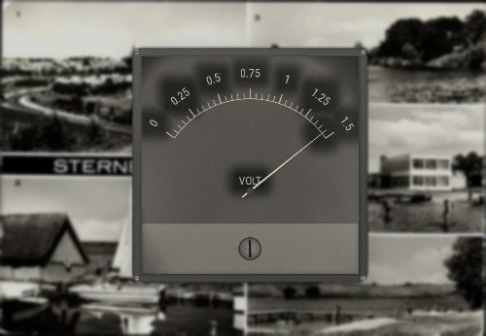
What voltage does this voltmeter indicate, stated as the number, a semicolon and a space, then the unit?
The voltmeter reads 1.45; V
